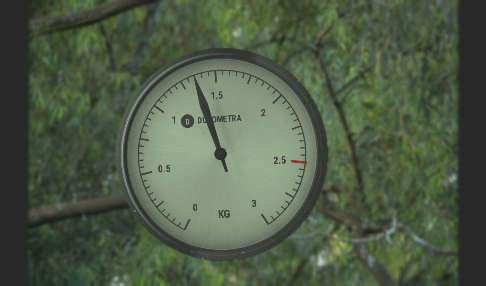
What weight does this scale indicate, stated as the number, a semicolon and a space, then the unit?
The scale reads 1.35; kg
